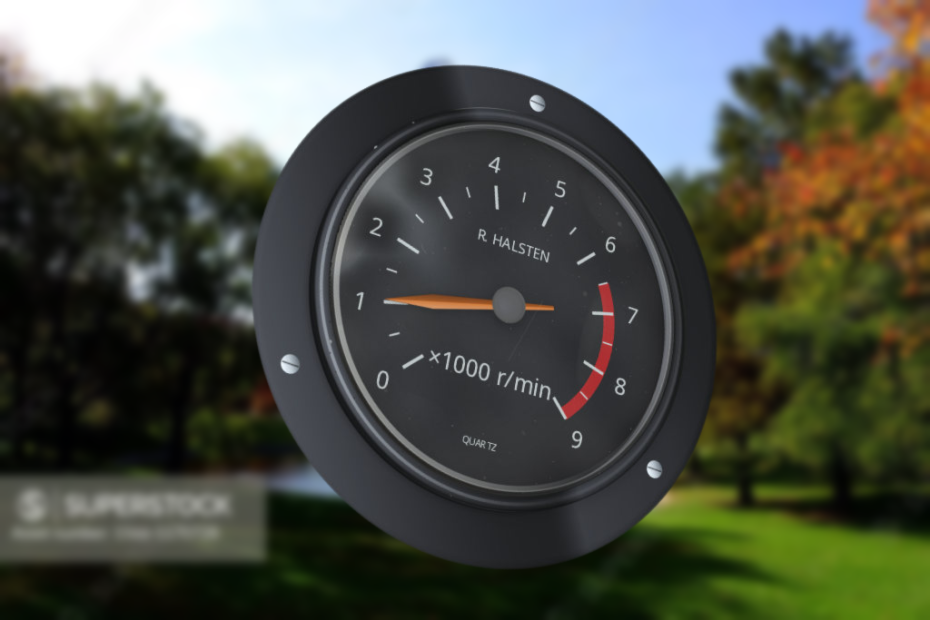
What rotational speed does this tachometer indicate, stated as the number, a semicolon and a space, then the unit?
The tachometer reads 1000; rpm
